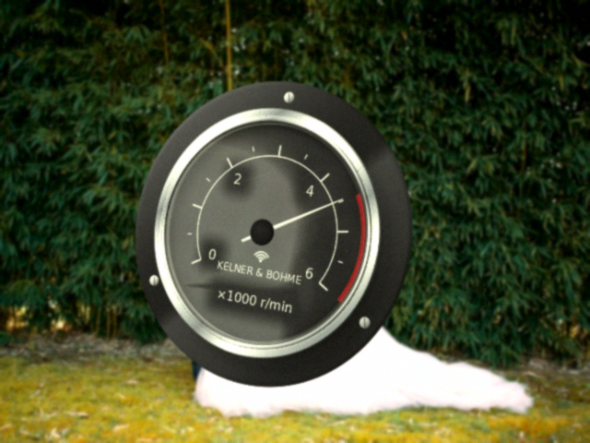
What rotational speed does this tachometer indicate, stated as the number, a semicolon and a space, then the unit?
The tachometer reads 4500; rpm
